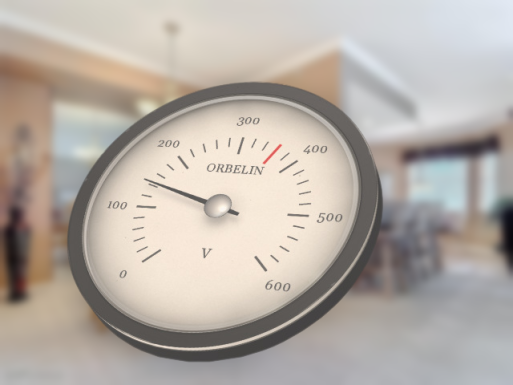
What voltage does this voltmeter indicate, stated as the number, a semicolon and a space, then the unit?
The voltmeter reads 140; V
